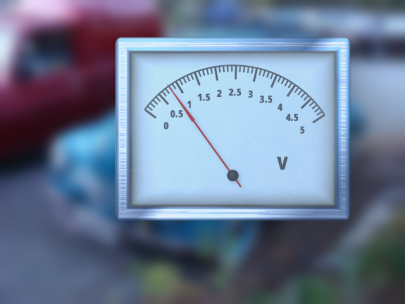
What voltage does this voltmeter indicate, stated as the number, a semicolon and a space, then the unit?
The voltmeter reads 0.8; V
